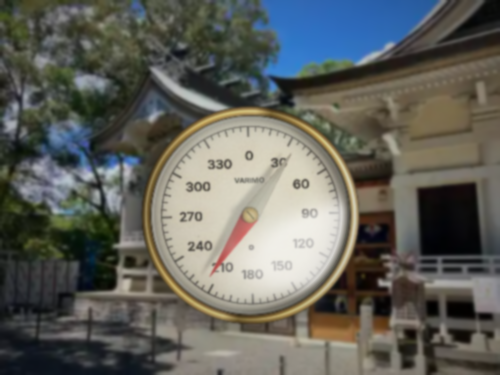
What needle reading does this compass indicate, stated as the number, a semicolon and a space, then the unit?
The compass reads 215; °
